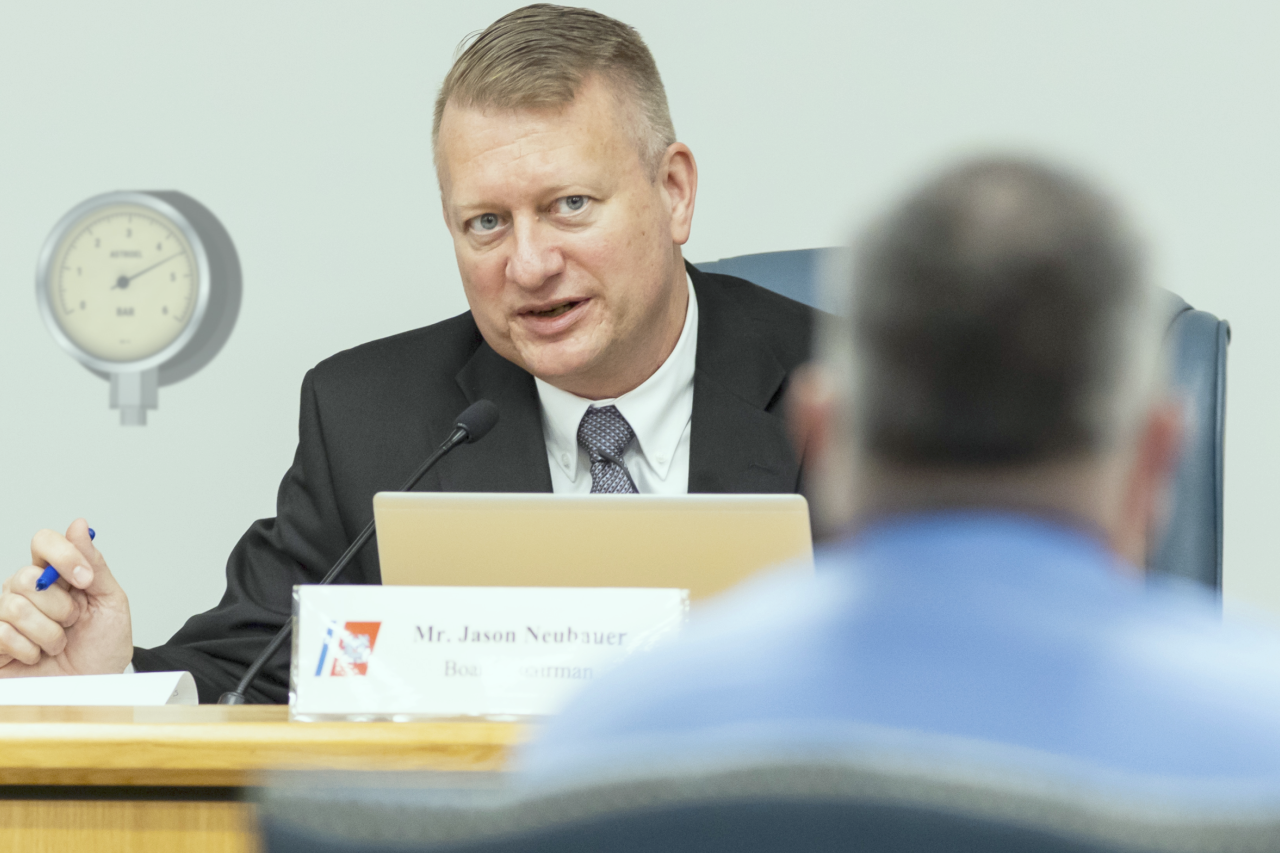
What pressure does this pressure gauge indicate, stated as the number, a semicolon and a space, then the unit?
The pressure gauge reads 4.5; bar
